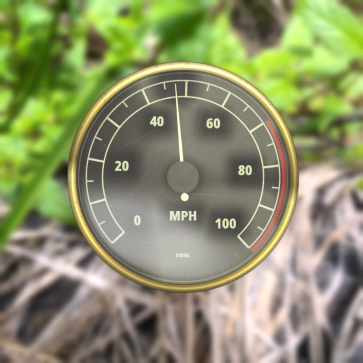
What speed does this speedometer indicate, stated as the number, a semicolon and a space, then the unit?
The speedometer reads 47.5; mph
